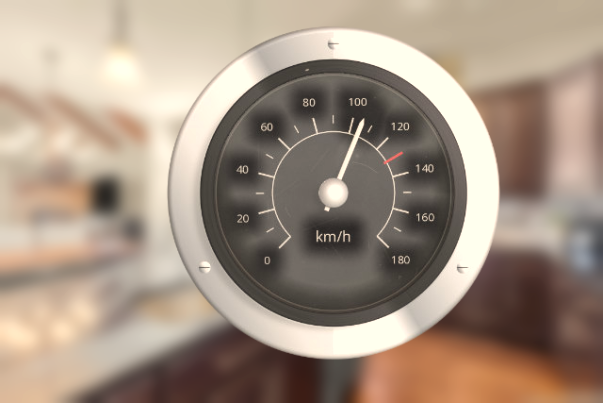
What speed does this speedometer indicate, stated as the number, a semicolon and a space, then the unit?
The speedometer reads 105; km/h
